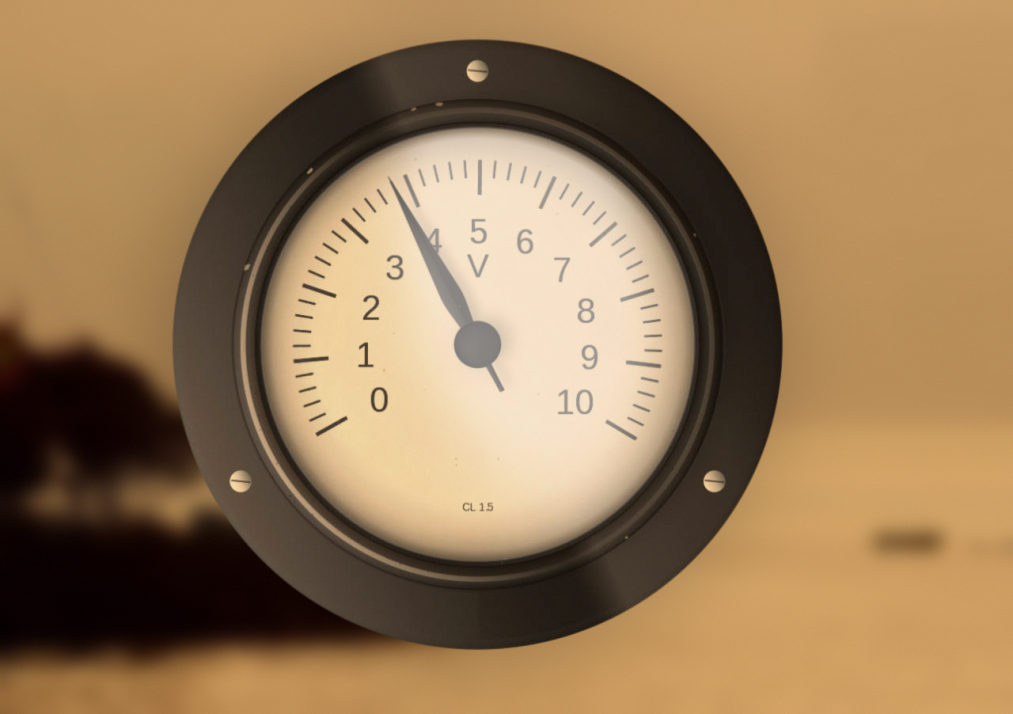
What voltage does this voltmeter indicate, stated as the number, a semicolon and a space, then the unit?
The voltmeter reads 3.8; V
